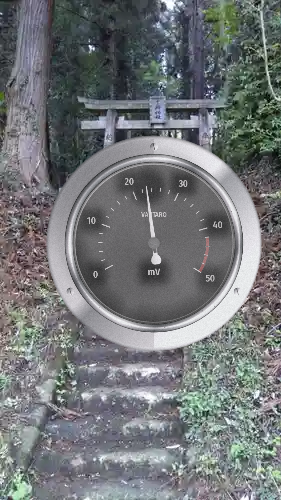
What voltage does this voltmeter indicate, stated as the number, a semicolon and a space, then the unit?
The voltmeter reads 23; mV
